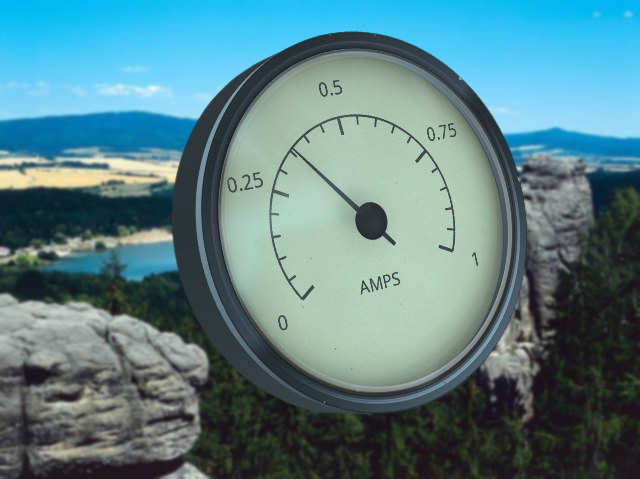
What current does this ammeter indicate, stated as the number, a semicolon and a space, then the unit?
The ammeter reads 0.35; A
